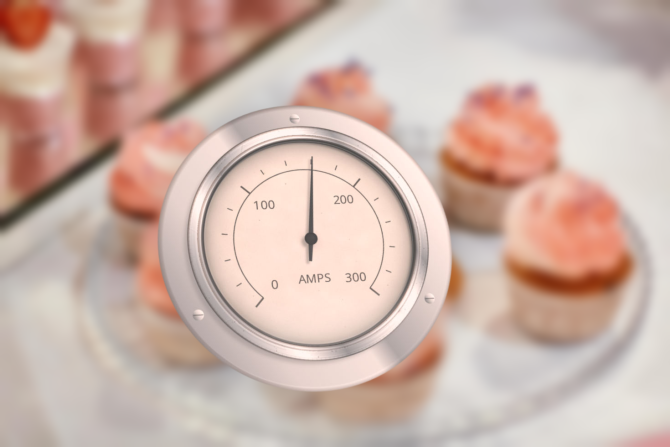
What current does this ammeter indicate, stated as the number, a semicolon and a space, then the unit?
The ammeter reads 160; A
